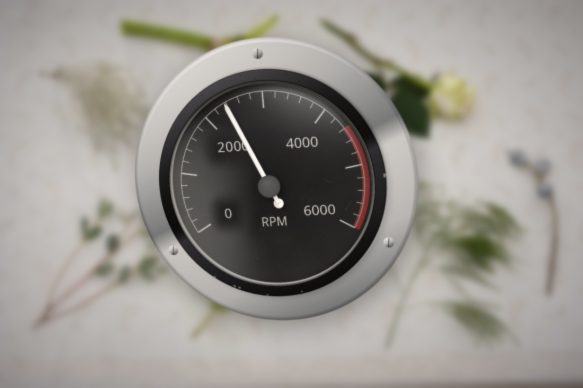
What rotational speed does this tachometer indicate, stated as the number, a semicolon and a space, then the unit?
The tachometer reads 2400; rpm
